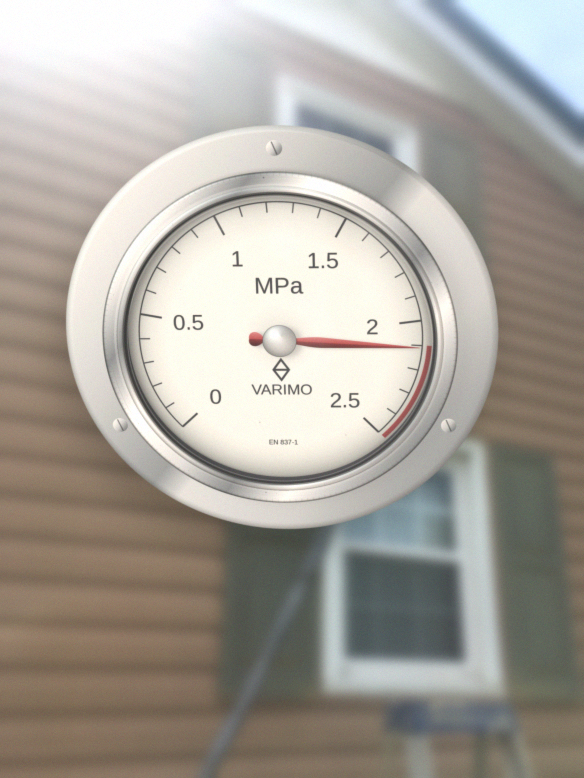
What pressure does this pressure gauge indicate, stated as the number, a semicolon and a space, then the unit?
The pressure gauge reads 2.1; MPa
